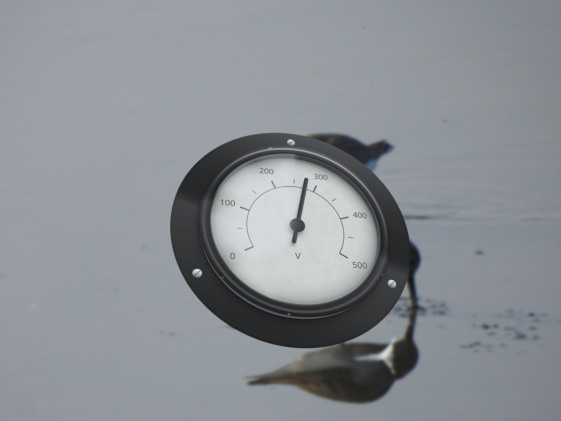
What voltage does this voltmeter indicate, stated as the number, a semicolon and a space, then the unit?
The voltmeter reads 275; V
